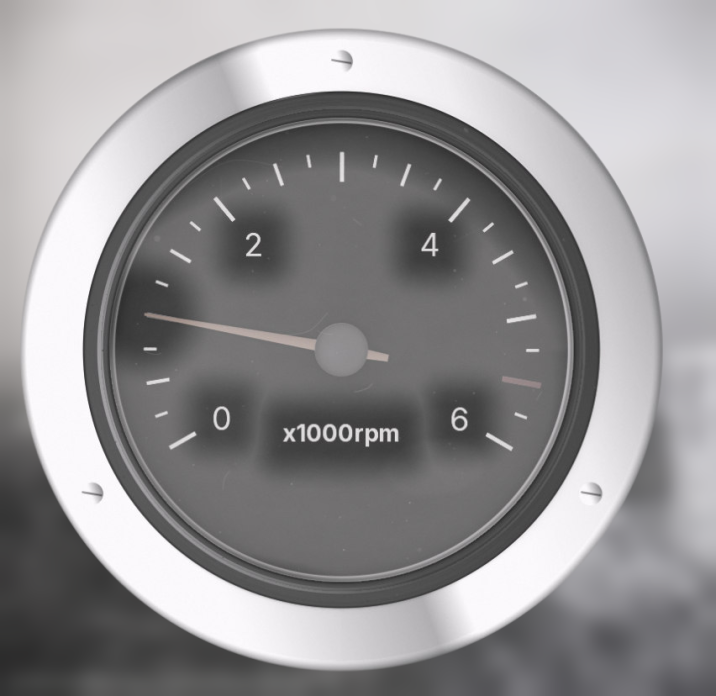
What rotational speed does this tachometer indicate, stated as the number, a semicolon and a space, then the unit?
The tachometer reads 1000; rpm
